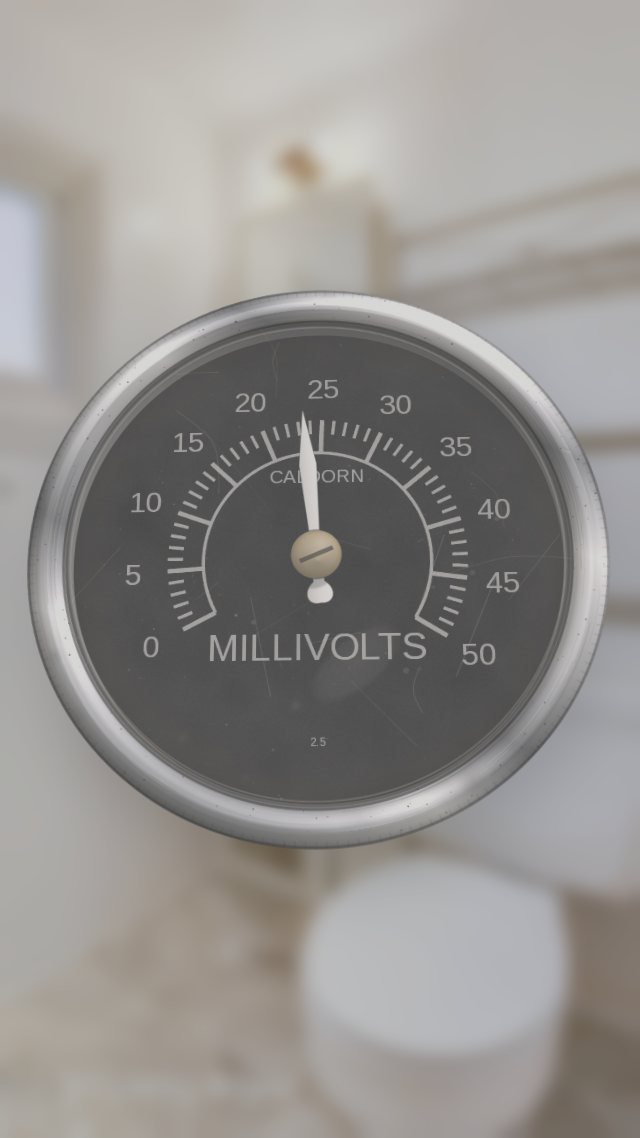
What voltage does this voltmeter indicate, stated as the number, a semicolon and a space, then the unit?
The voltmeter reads 23.5; mV
